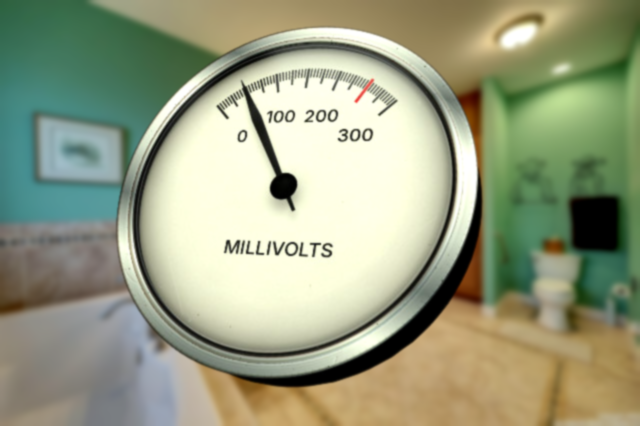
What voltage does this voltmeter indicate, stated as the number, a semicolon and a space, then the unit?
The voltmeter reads 50; mV
